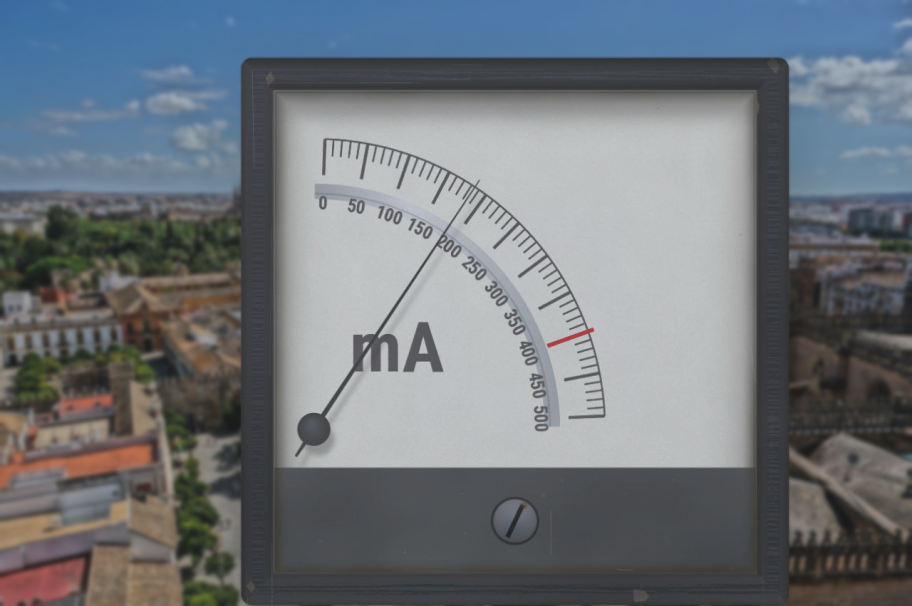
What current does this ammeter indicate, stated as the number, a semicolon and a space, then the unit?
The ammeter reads 185; mA
